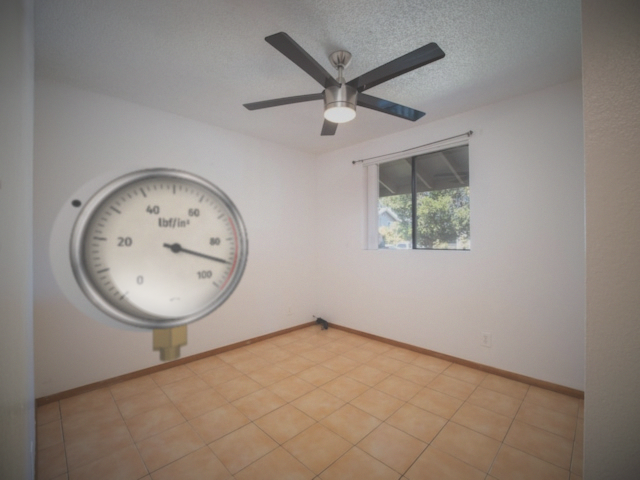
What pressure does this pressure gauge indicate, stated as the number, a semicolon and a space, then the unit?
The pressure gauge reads 90; psi
